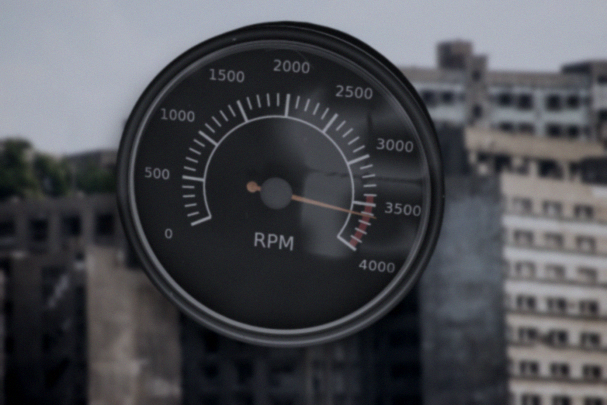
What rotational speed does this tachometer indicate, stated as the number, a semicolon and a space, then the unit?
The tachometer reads 3600; rpm
